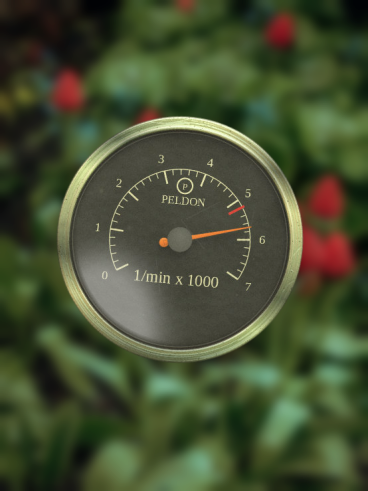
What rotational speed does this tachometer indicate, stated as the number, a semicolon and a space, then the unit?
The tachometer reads 5700; rpm
